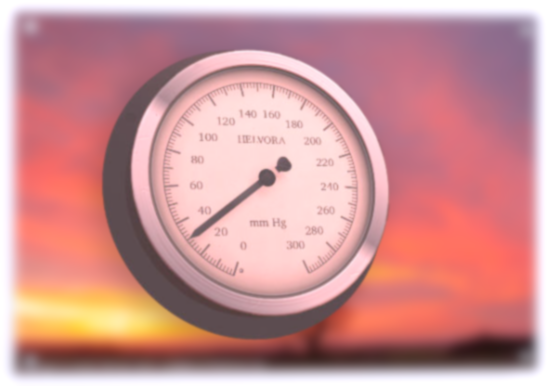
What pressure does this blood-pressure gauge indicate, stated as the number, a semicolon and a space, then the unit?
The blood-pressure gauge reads 30; mmHg
